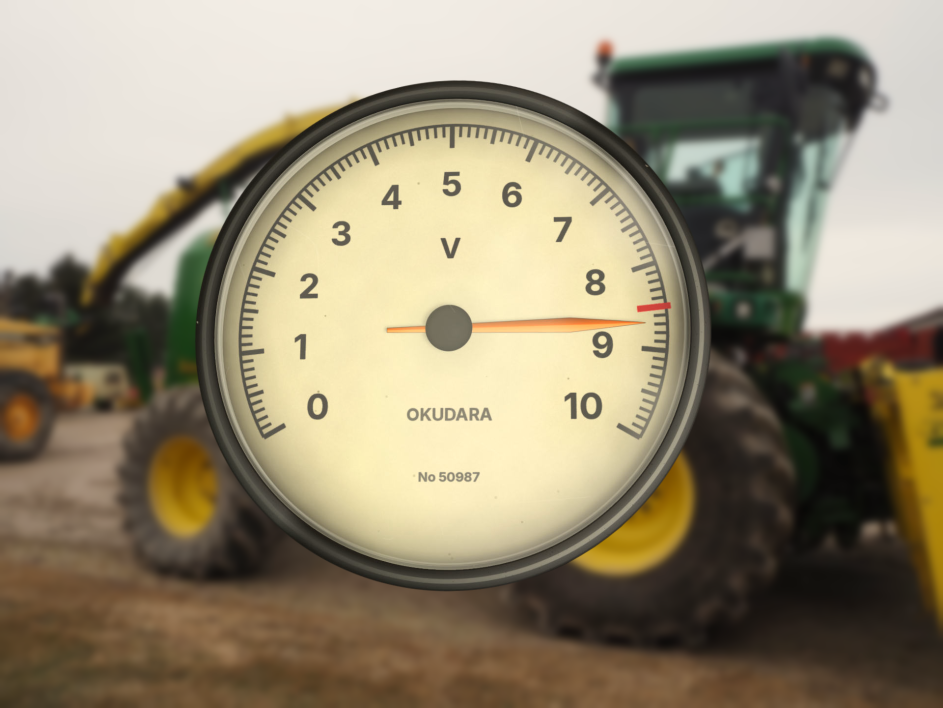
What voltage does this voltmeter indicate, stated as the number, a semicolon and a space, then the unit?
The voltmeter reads 8.7; V
